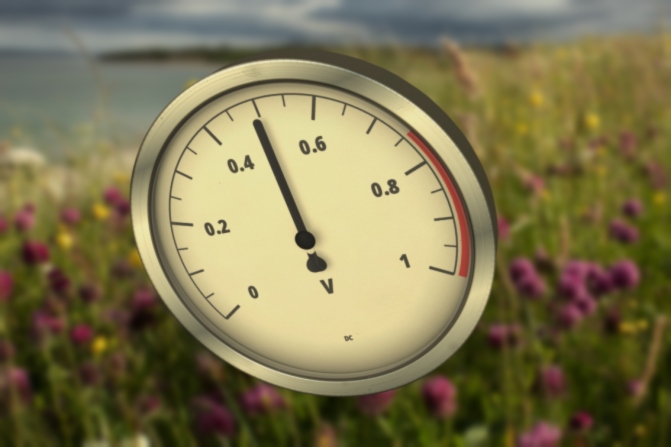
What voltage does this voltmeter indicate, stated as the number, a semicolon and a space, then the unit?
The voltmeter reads 0.5; V
